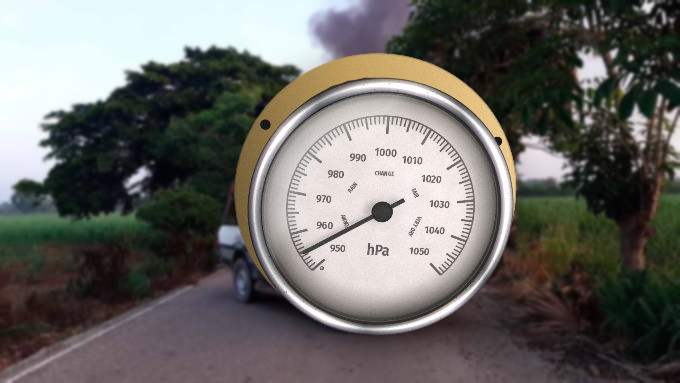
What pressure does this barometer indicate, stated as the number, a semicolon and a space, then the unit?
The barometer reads 955; hPa
